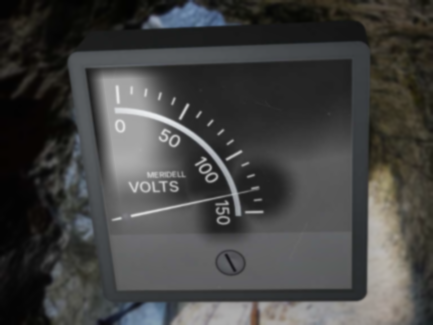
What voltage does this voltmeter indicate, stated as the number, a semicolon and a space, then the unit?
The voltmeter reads 130; V
